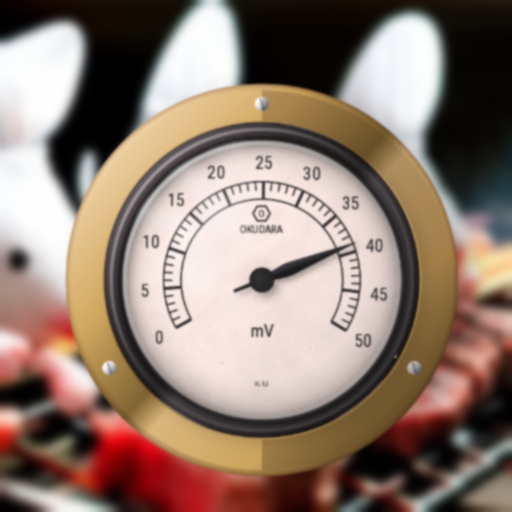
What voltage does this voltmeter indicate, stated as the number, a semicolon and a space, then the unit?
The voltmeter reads 39; mV
